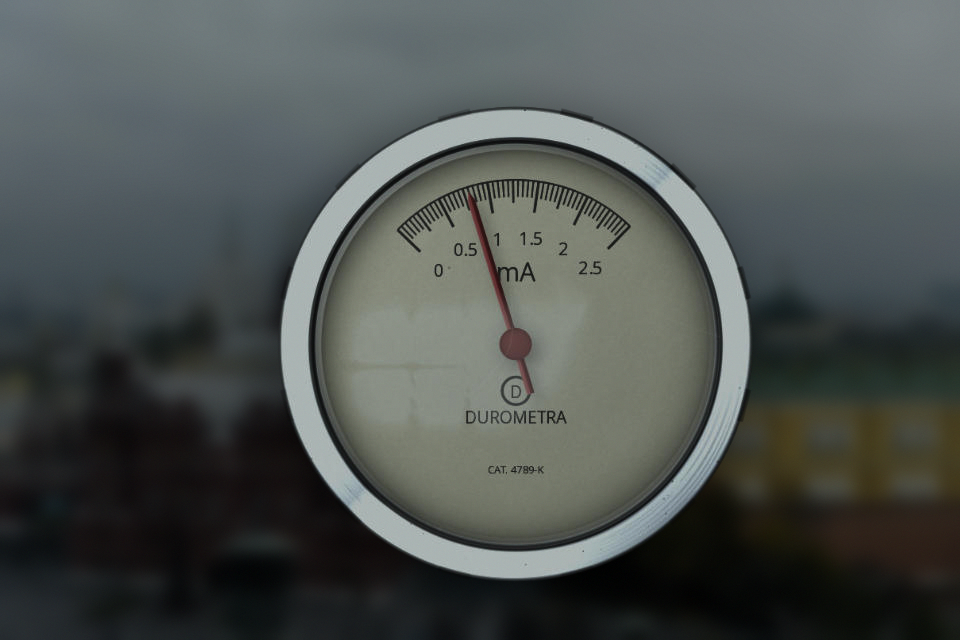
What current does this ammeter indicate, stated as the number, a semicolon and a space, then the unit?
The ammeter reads 0.8; mA
